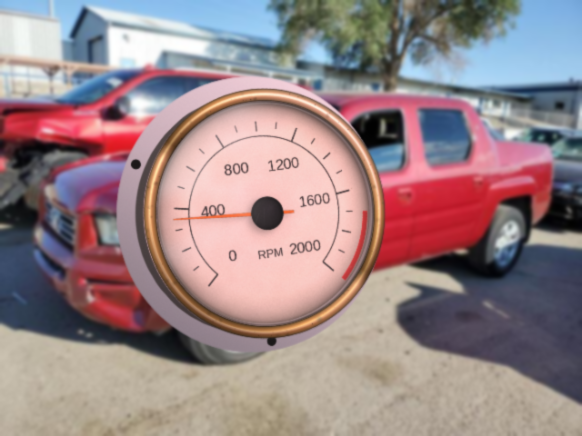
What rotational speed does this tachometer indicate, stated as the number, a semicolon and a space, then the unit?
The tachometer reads 350; rpm
